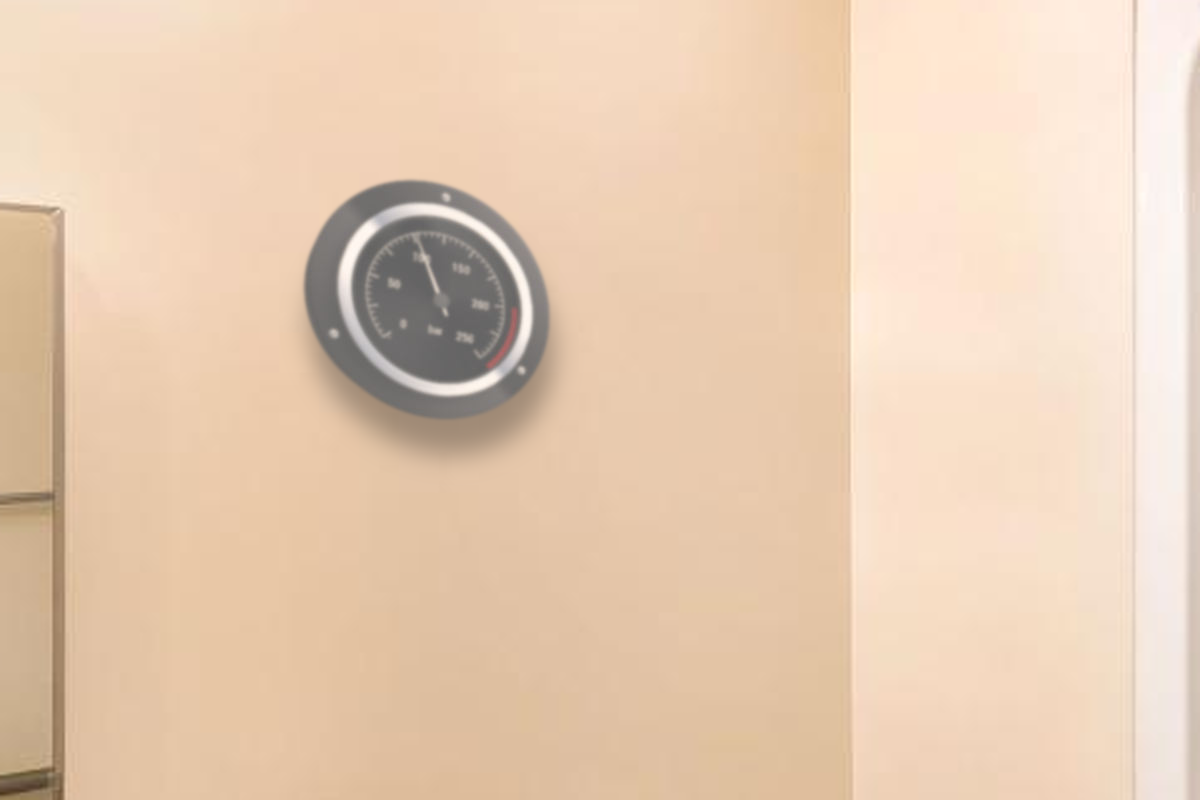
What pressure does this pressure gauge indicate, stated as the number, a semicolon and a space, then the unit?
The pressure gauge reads 100; bar
